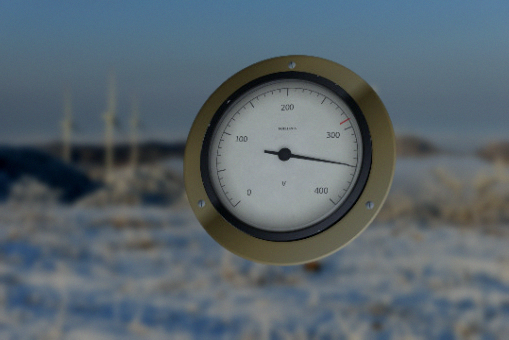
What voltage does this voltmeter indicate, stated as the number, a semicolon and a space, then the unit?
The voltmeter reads 350; V
